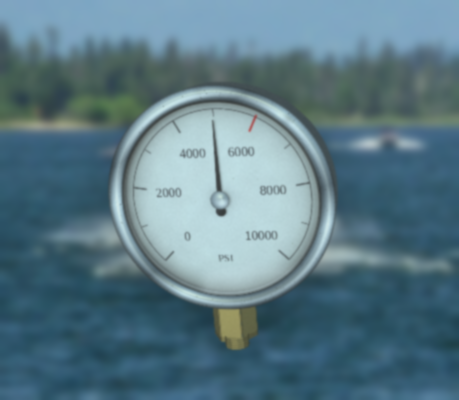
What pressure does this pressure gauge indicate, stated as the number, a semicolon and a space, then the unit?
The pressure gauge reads 5000; psi
